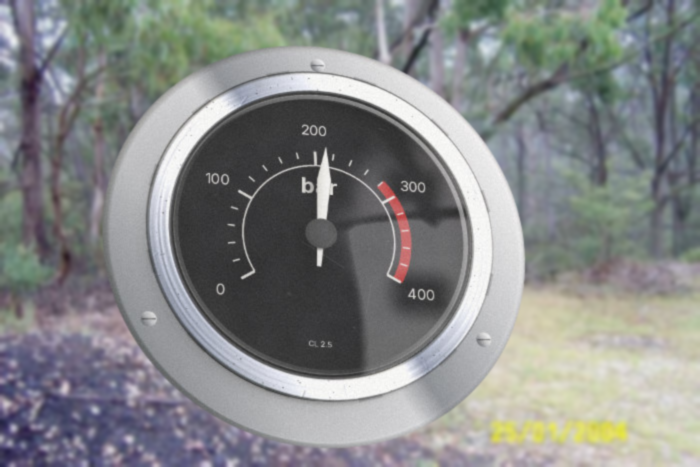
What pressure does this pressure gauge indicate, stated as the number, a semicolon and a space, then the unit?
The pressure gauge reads 210; bar
